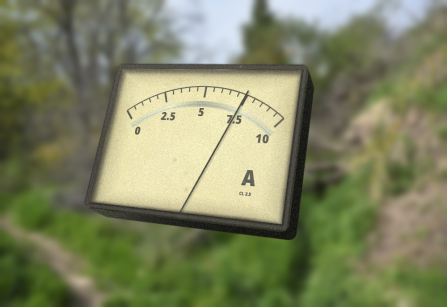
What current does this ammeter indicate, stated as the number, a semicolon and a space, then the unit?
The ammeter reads 7.5; A
